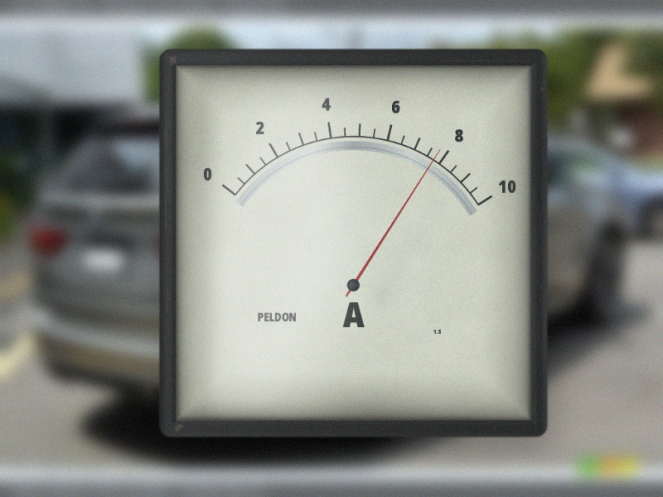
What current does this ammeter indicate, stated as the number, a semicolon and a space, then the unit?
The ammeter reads 7.75; A
